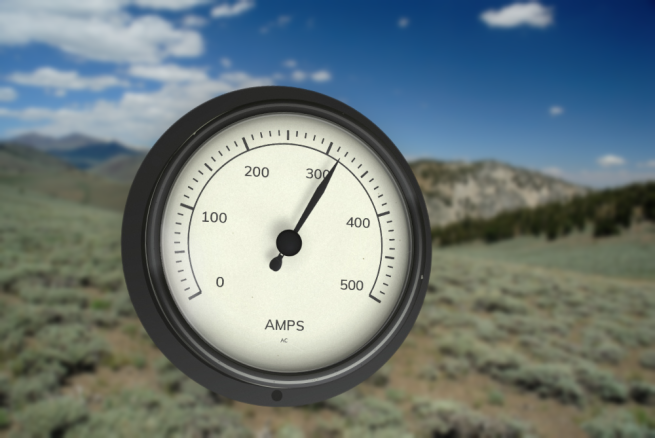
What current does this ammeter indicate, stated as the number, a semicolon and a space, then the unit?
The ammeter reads 315; A
